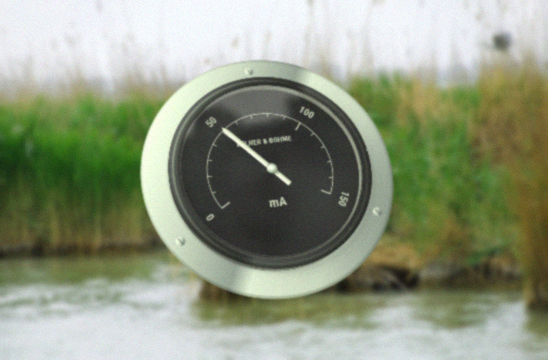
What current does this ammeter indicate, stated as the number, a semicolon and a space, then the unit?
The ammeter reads 50; mA
